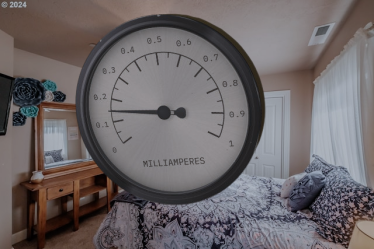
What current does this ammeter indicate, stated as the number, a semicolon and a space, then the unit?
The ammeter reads 0.15; mA
